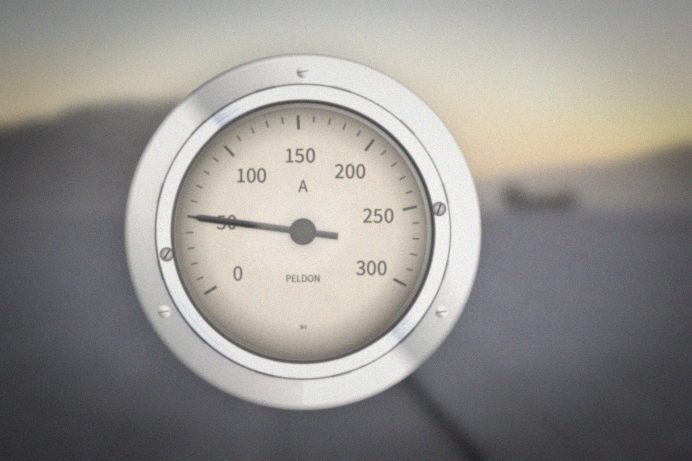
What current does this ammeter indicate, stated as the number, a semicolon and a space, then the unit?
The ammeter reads 50; A
